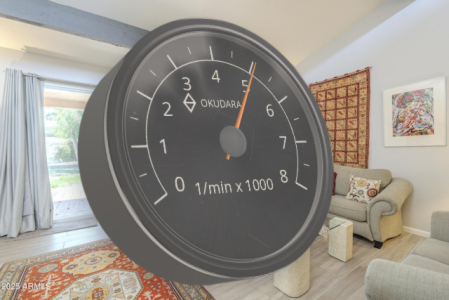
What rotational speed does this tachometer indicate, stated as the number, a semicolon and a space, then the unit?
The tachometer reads 5000; rpm
